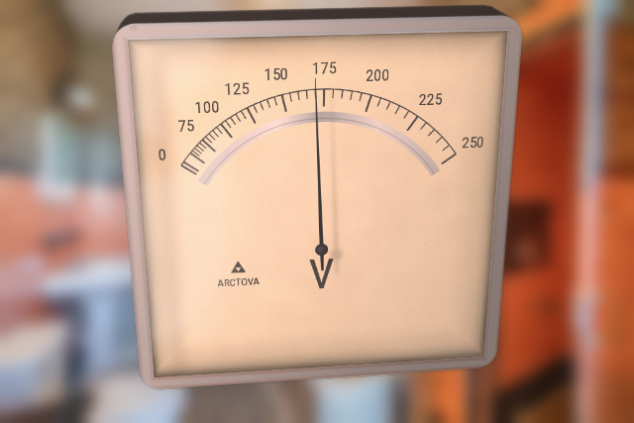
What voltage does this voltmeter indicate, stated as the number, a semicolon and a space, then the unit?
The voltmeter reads 170; V
